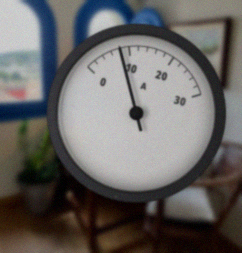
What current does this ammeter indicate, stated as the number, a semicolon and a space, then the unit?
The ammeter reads 8; A
